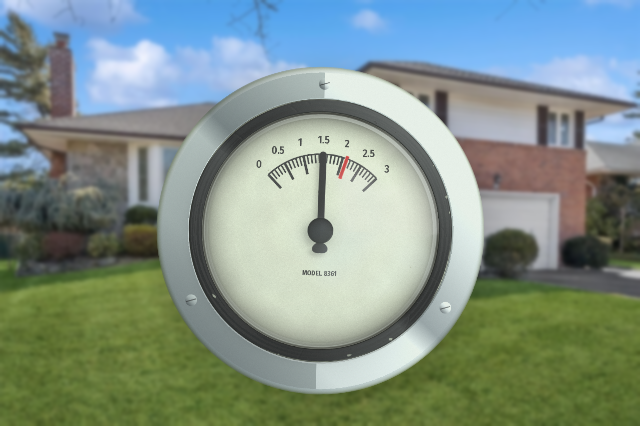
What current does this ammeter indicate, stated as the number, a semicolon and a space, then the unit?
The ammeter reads 1.5; A
